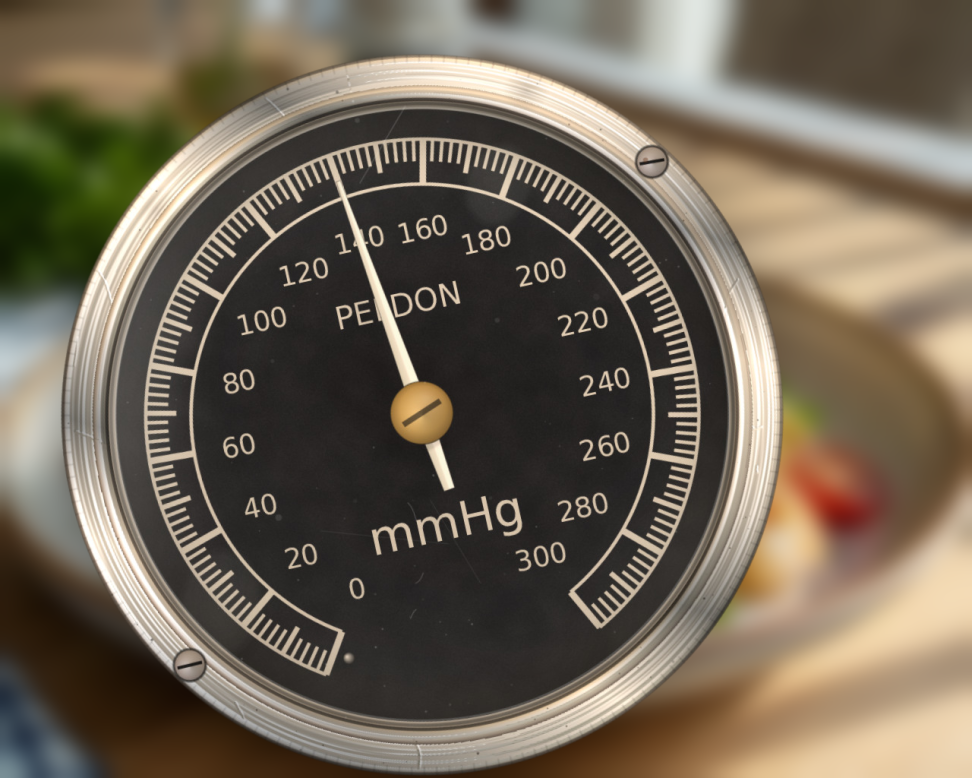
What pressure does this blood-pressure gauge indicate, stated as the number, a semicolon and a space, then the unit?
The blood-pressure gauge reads 140; mmHg
